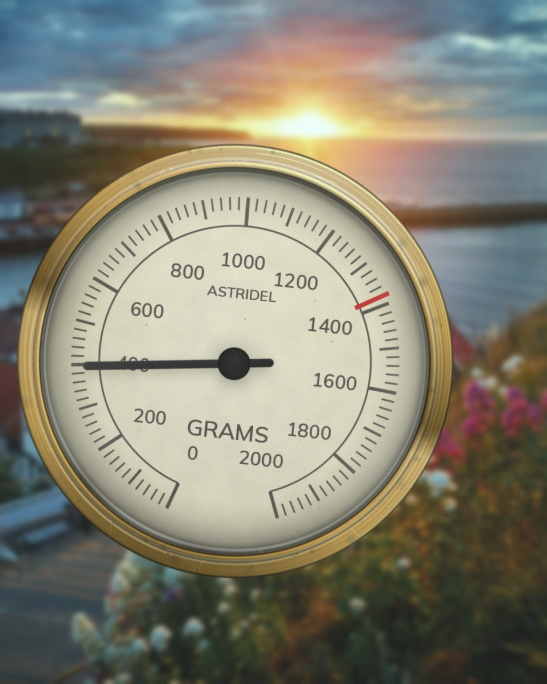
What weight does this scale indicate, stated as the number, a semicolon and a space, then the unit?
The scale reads 400; g
